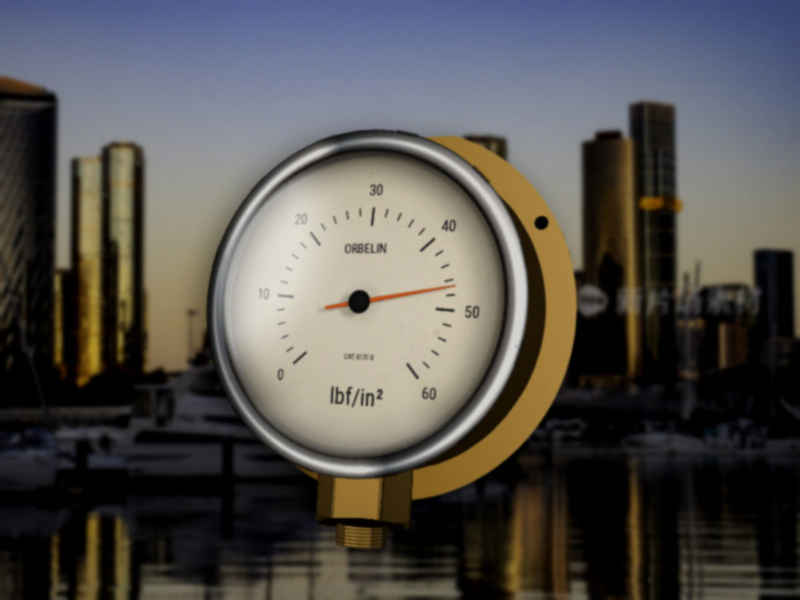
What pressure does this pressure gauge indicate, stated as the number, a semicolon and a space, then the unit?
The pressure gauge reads 47; psi
